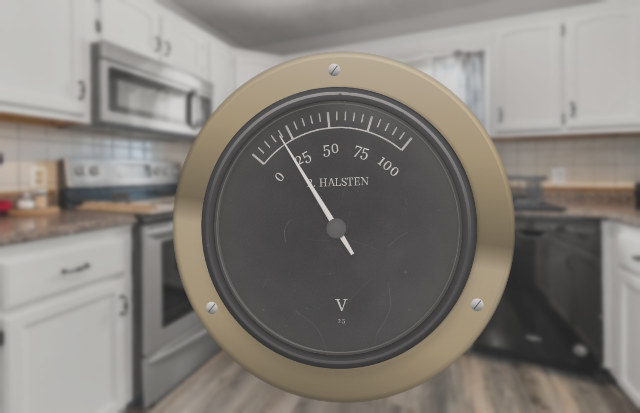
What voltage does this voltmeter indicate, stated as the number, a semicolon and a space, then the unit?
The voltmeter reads 20; V
